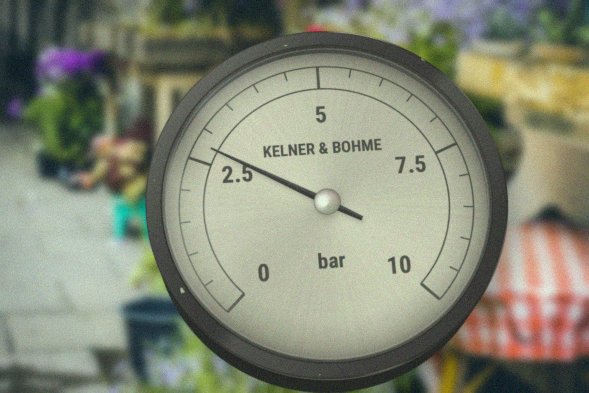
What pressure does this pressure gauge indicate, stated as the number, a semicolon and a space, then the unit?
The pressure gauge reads 2.75; bar
